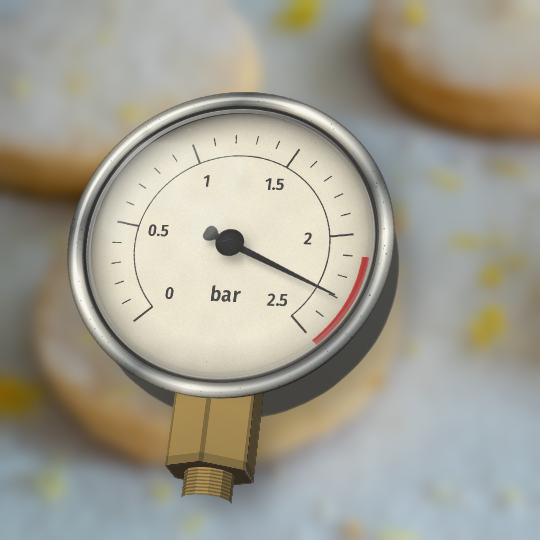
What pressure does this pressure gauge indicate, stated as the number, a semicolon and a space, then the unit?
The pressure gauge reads 2.3; bar
